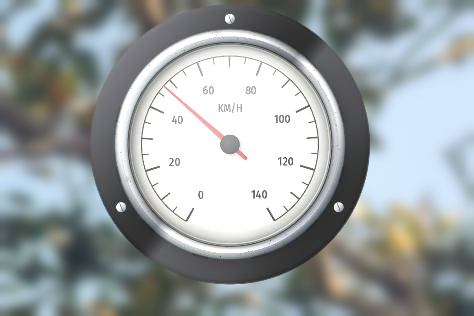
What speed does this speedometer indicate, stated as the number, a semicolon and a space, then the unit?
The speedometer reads 47.5; km/h
